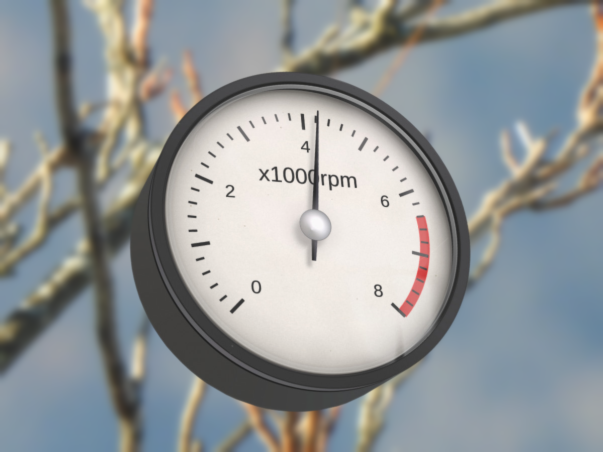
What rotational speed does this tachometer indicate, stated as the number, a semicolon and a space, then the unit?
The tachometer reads 4200; rpm
